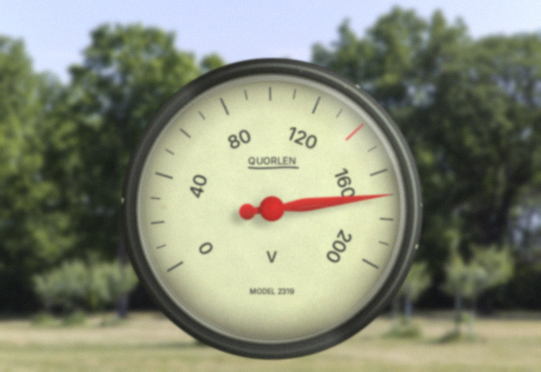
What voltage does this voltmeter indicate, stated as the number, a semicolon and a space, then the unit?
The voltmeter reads 170; V
